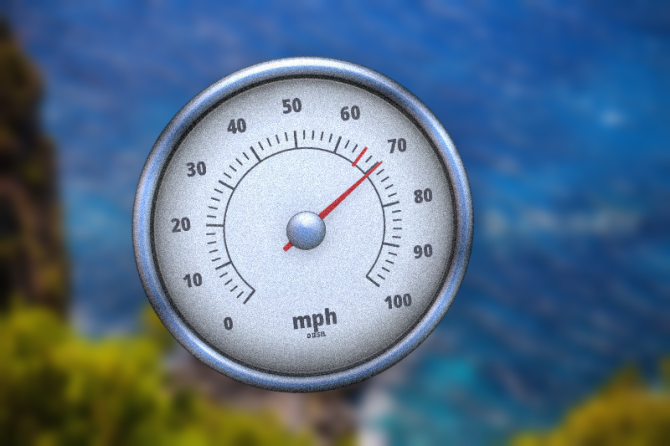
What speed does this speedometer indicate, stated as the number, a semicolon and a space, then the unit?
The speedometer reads 70; mph
